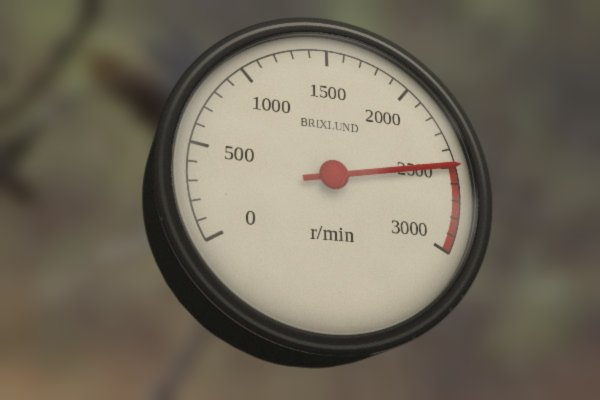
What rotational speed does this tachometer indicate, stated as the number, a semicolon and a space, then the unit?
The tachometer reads 2500; rpm
